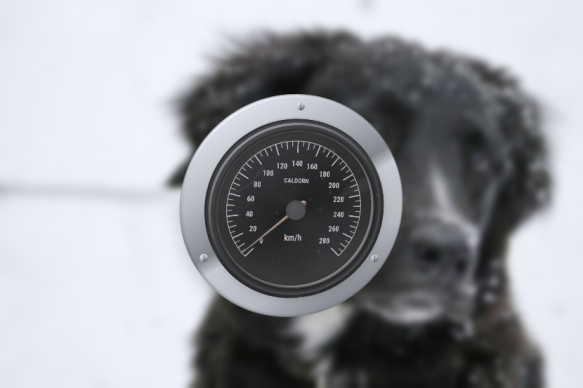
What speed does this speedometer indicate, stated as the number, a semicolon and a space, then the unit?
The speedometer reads 5; km/h
